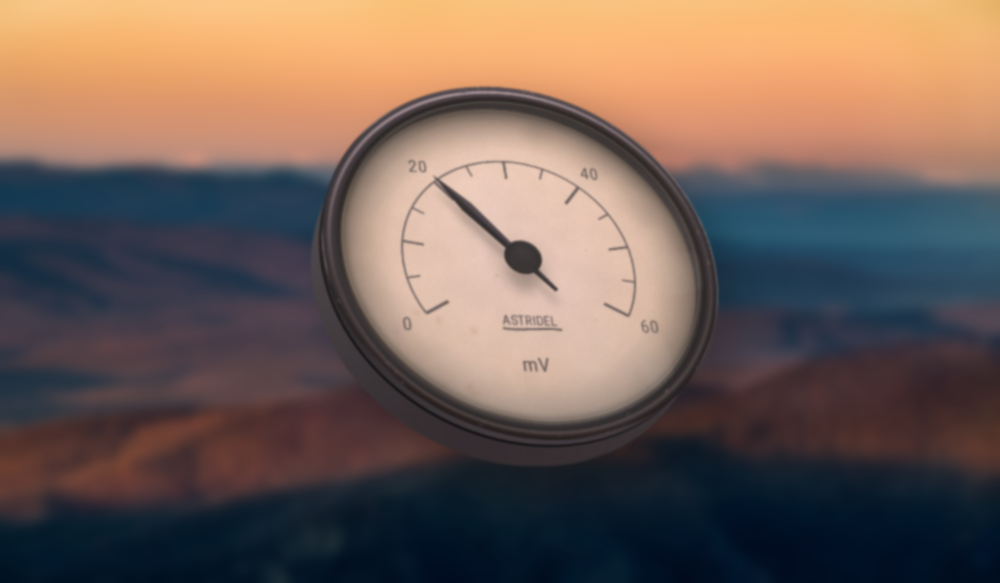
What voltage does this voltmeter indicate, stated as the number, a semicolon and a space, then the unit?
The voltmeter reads 20; mV
